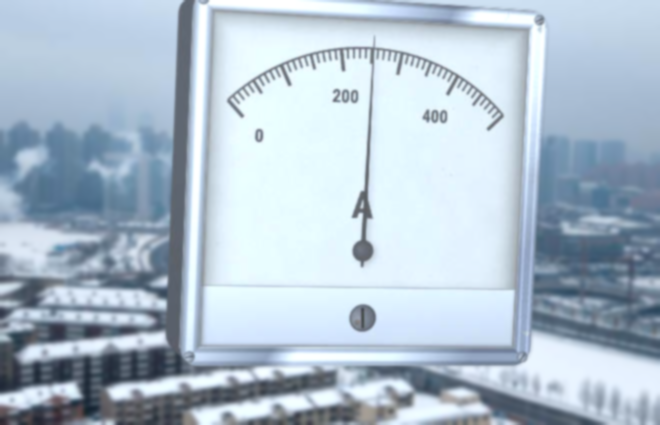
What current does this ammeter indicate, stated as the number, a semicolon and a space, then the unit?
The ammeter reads 250; A
